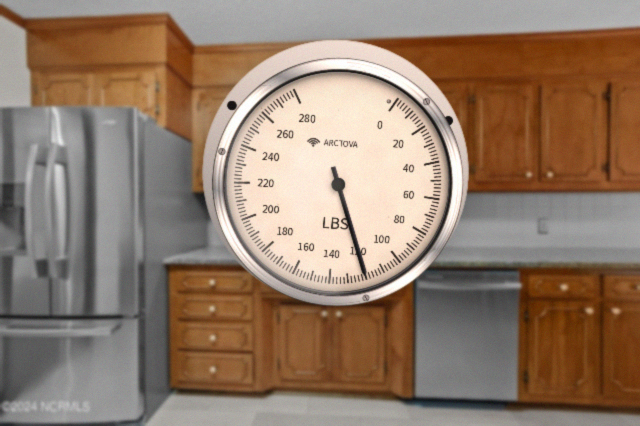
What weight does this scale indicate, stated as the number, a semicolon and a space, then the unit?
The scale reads 120; lb
